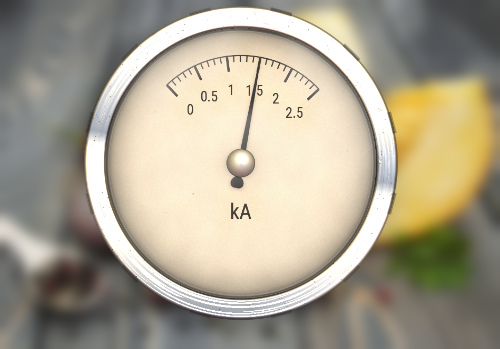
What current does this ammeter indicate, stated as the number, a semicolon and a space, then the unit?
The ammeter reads 1.5; kA
